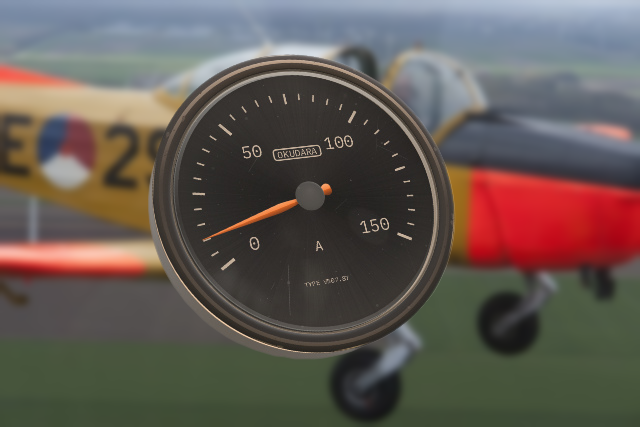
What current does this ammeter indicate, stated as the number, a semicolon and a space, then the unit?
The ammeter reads 10; A
